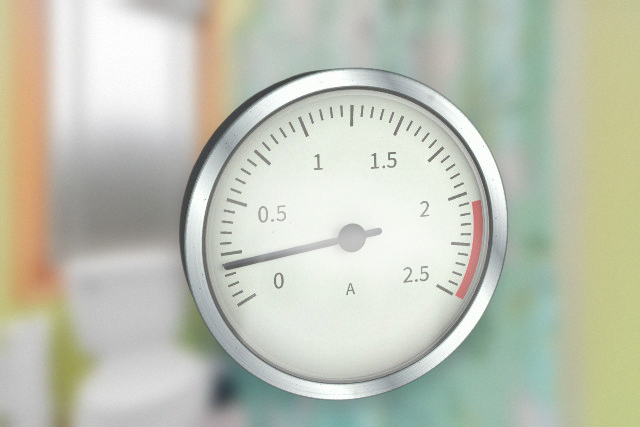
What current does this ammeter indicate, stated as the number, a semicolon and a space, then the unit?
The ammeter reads 0.2; A
